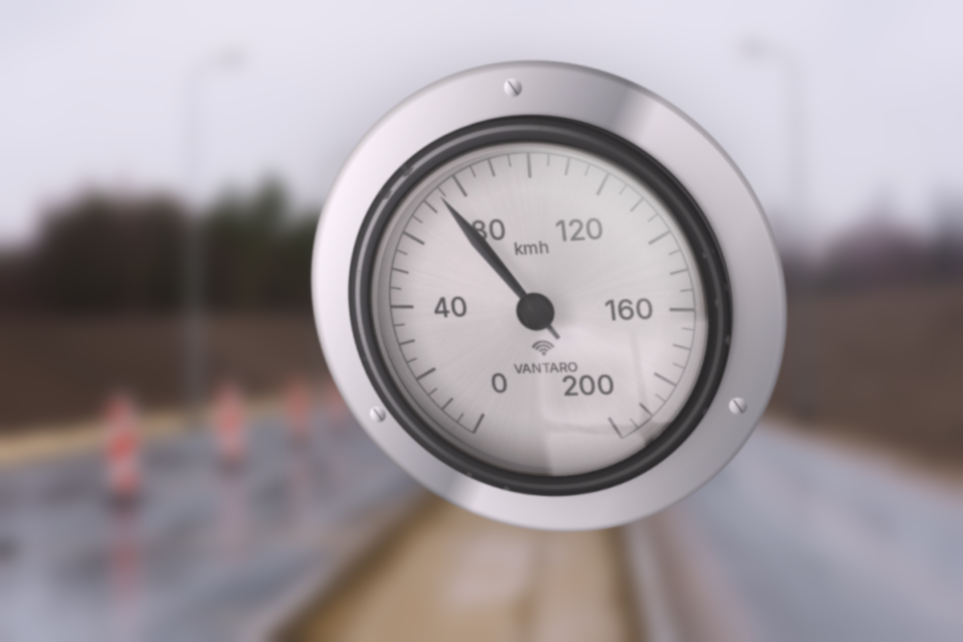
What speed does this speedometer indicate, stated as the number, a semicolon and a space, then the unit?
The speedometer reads 75; km/h
